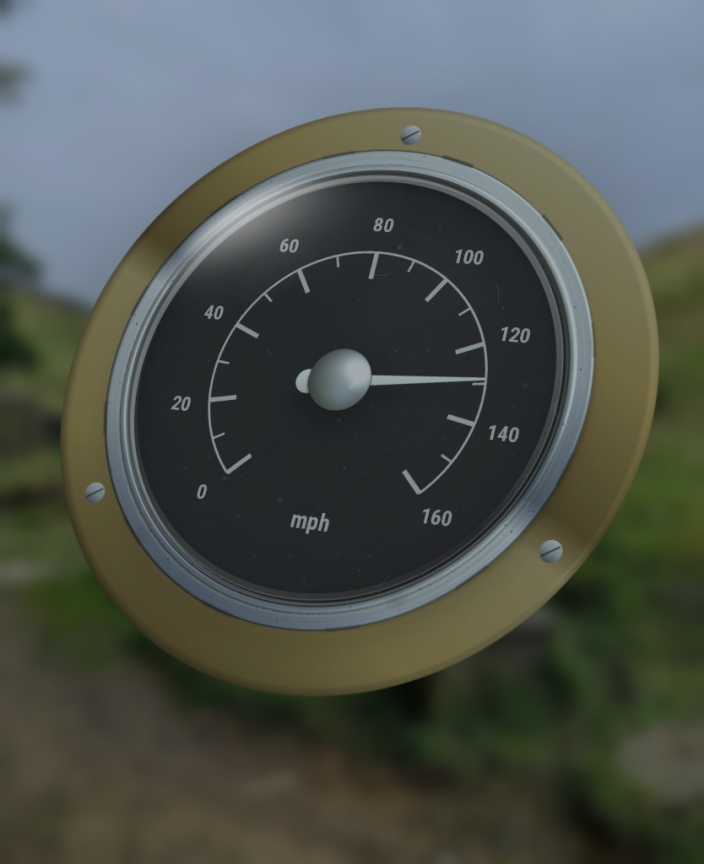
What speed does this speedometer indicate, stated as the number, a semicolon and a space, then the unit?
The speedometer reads 130; mph
